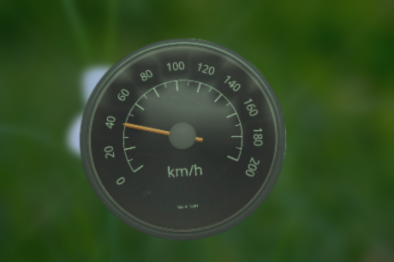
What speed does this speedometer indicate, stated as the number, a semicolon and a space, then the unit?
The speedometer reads 40; km/h
